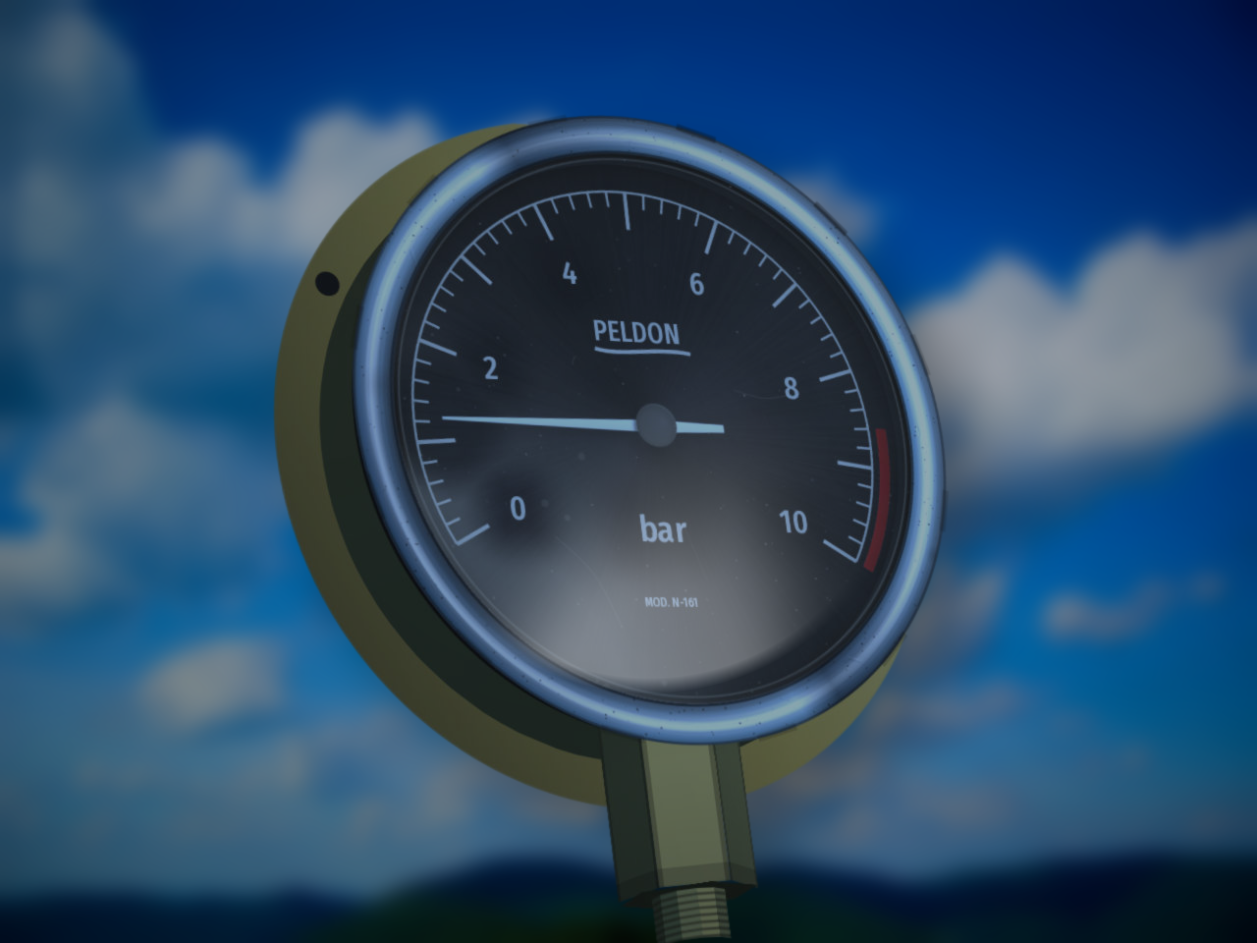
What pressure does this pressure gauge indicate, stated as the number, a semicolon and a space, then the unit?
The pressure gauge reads 1.2; bar
